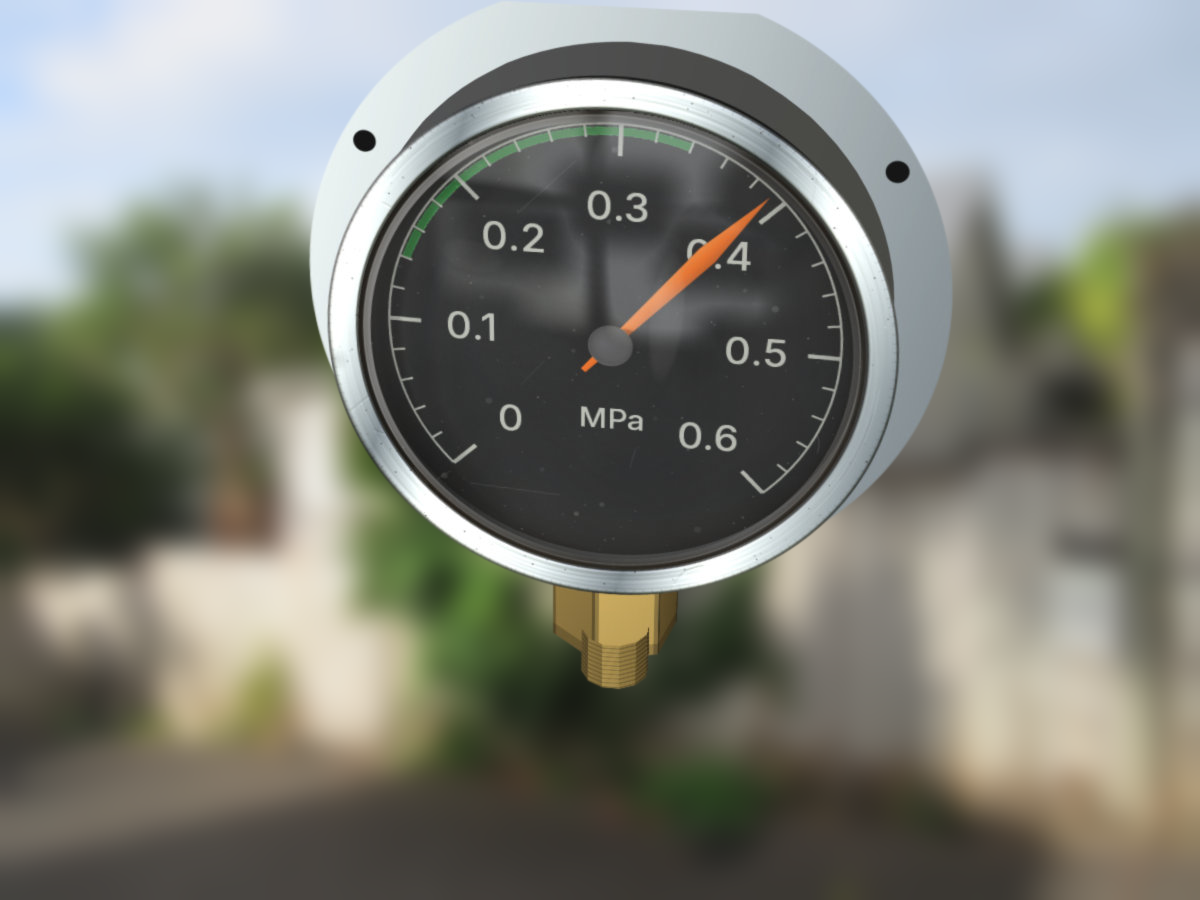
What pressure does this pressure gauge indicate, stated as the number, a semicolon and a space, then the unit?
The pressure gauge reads 0.39; MPa
